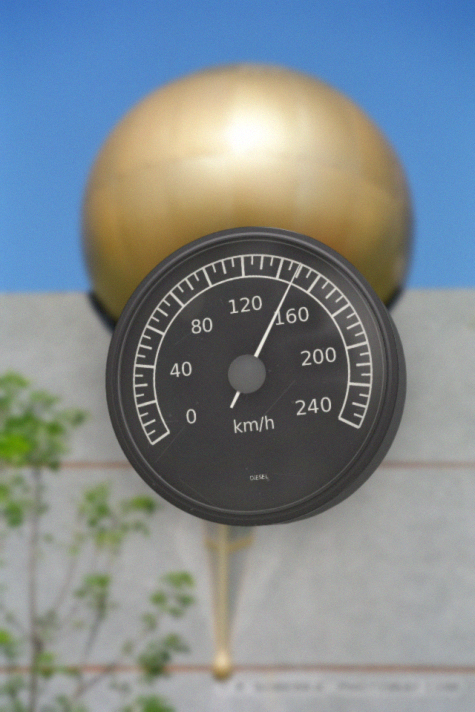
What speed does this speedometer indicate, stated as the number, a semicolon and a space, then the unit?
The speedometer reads 150; km/h
